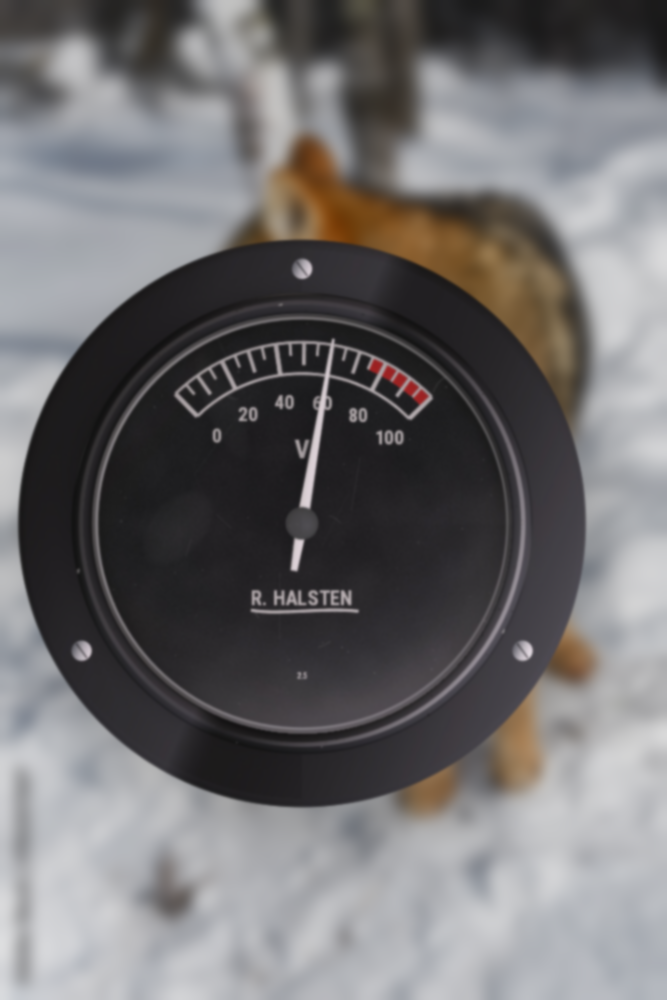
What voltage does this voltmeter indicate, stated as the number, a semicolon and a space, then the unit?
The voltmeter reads 60; V
